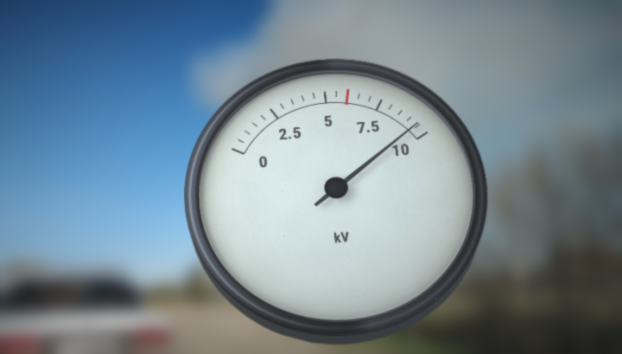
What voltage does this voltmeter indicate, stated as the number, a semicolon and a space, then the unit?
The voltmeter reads 9.5; kV
